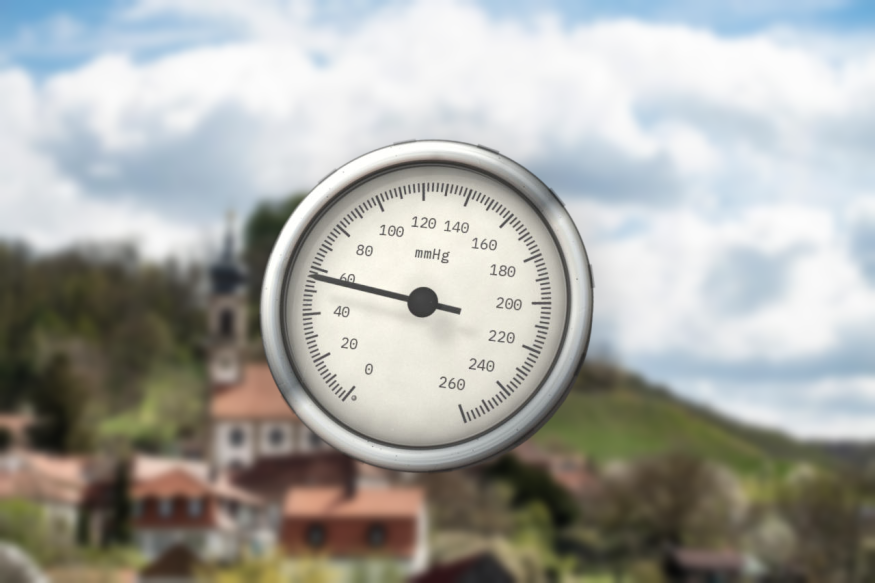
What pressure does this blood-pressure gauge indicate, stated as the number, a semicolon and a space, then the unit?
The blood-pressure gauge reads 56; mmHg
